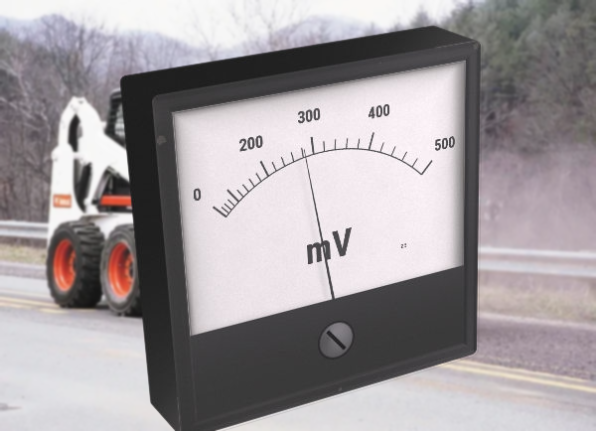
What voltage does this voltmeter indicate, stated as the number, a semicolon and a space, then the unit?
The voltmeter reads 280; mV
